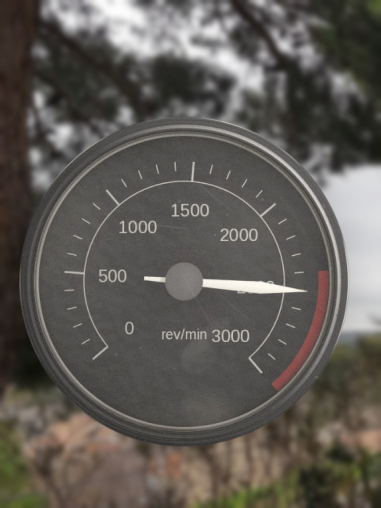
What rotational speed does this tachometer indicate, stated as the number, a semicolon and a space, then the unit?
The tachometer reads 2500; rpm
